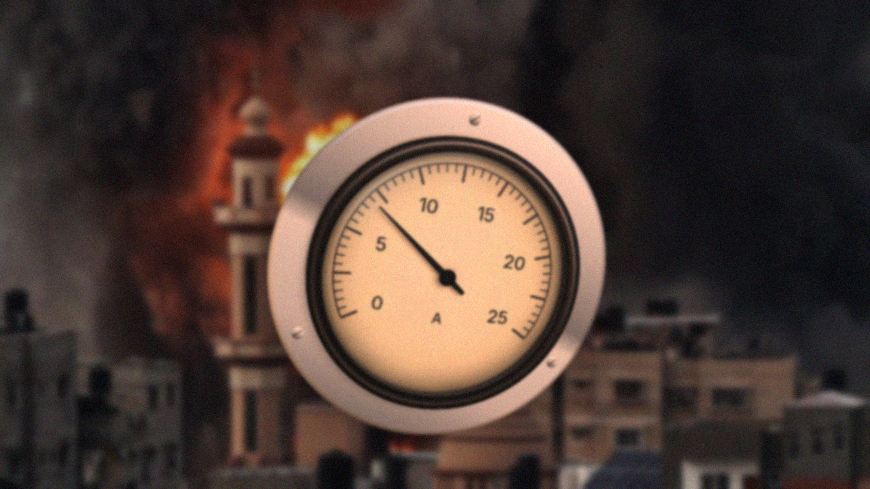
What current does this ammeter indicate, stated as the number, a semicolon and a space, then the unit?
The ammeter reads 7; A
